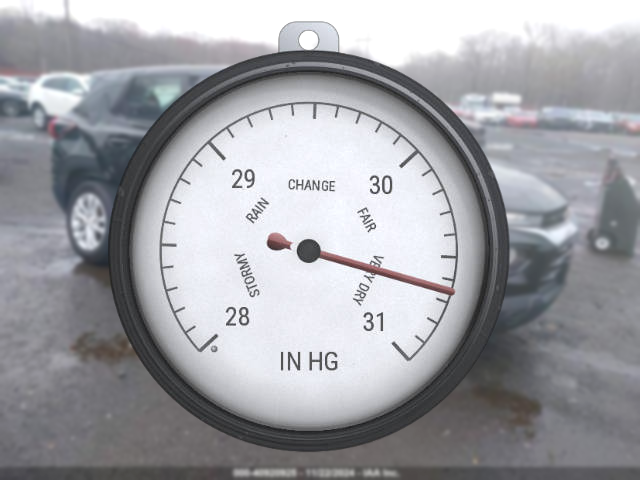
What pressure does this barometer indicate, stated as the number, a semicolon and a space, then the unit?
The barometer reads 30.65; inHg
